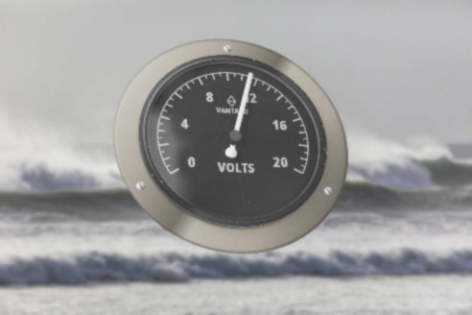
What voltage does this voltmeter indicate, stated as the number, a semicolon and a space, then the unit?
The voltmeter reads 11.5; V
